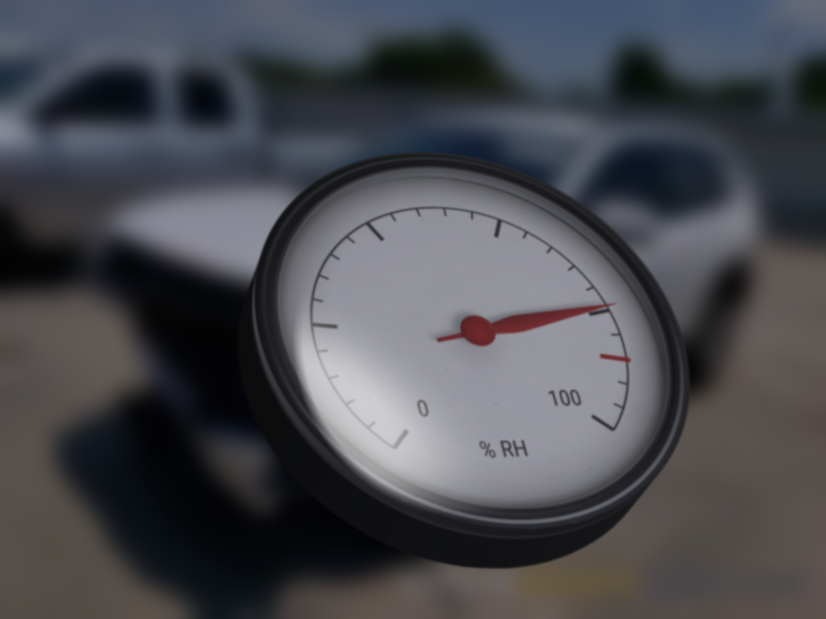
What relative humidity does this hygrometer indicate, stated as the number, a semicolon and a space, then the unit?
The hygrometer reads 80; %
